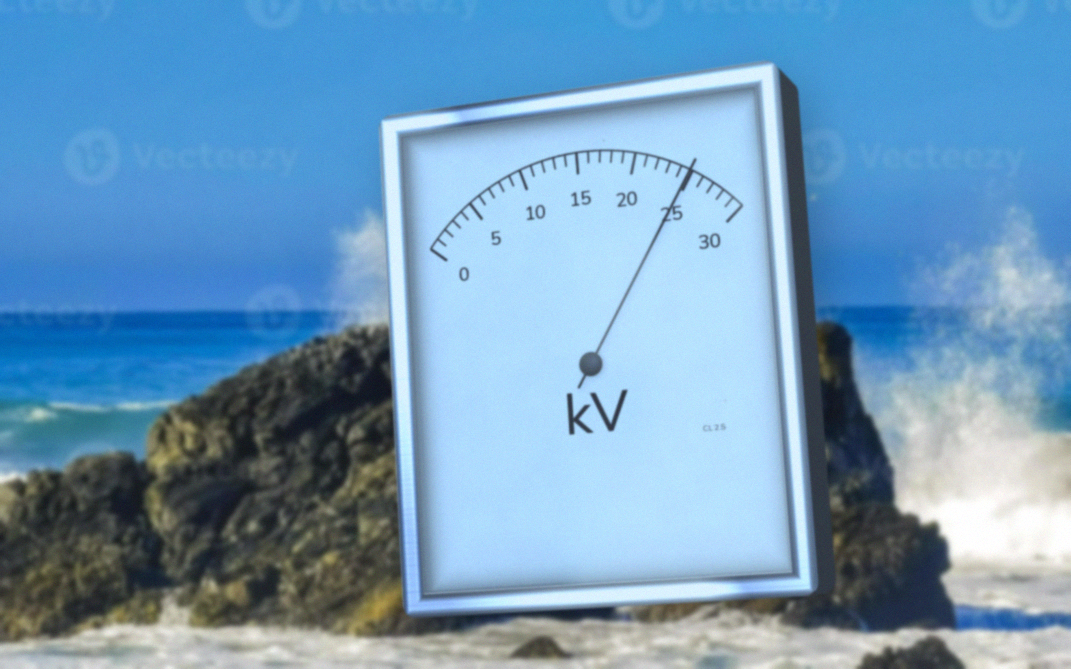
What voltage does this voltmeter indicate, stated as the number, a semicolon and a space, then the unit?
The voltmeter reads 25; kV
